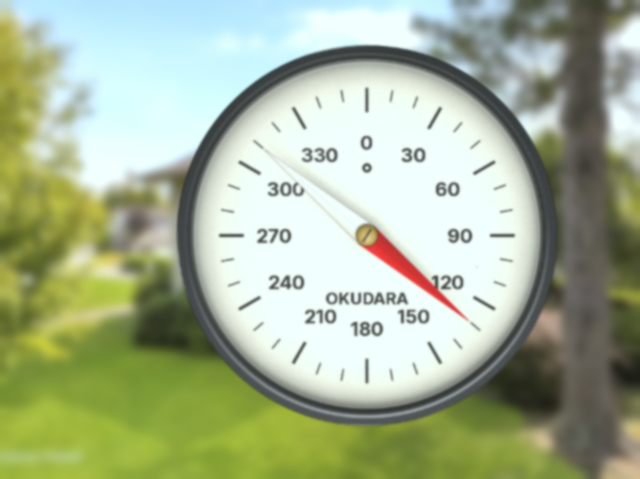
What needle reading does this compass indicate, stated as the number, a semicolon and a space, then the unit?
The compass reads 130; °
